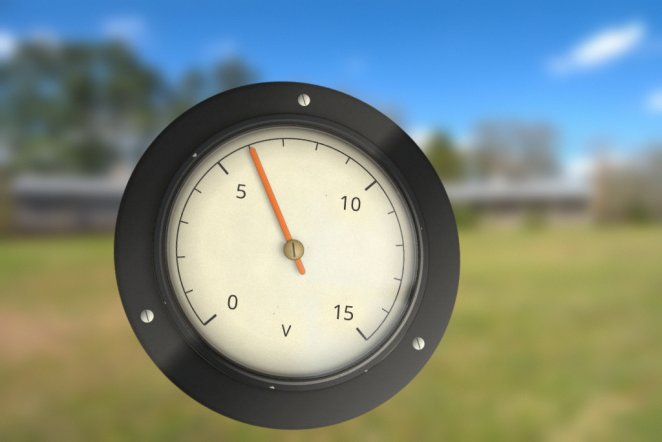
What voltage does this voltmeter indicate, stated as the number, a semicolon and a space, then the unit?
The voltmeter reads 6; V
